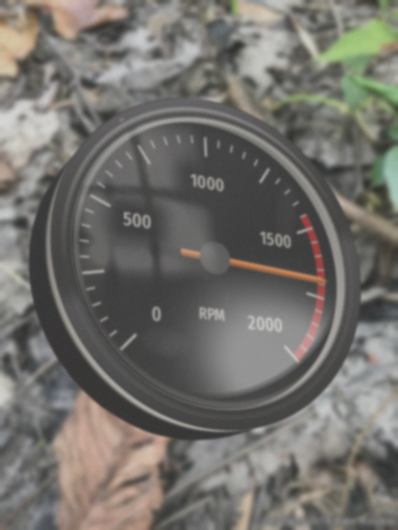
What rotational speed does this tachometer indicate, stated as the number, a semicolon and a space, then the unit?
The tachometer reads 1700; rpm
